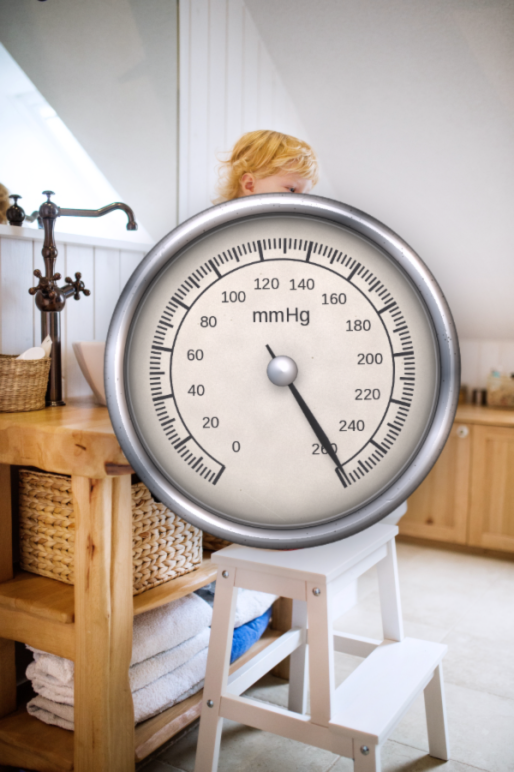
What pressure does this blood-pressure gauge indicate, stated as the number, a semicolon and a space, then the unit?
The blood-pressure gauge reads 258; mmHg
